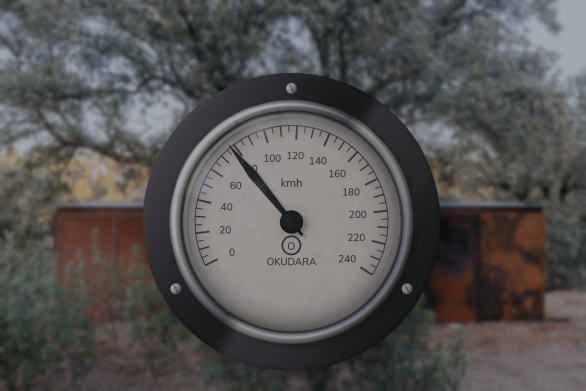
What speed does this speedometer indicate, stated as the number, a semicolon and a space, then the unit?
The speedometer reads 77.5; km/h
